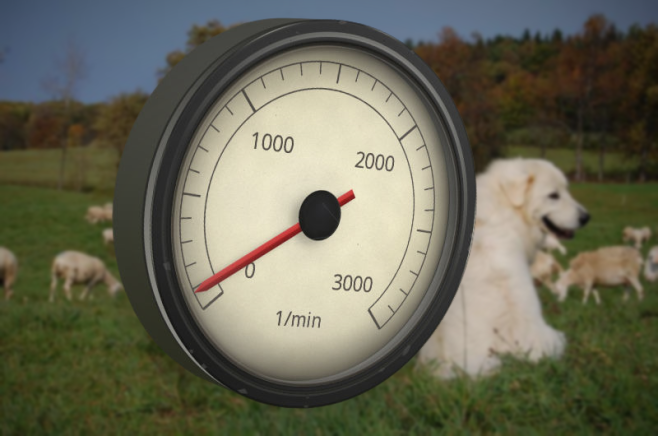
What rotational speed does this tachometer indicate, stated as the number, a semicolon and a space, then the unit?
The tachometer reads 100; rpm
